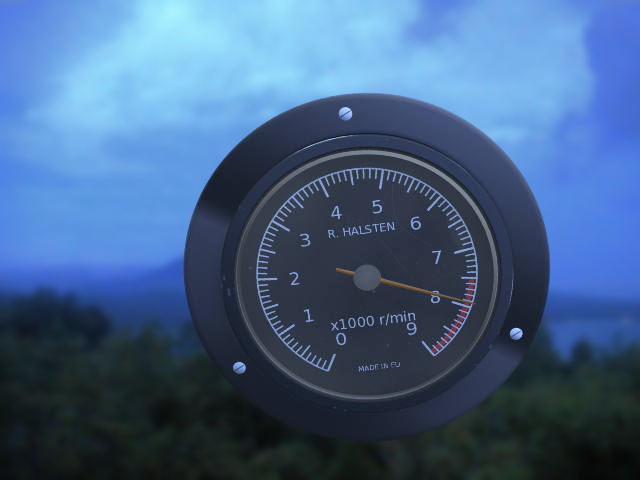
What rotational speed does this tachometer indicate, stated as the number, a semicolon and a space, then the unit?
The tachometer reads 7900; rpm
